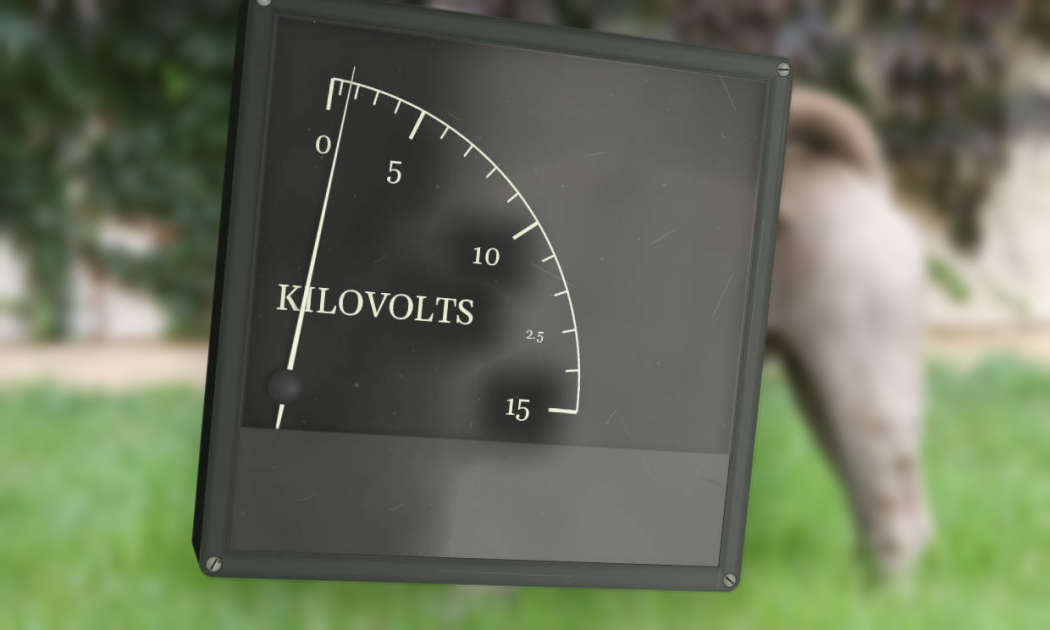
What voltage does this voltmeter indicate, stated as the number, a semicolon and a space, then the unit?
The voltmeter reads 1.5; kV
